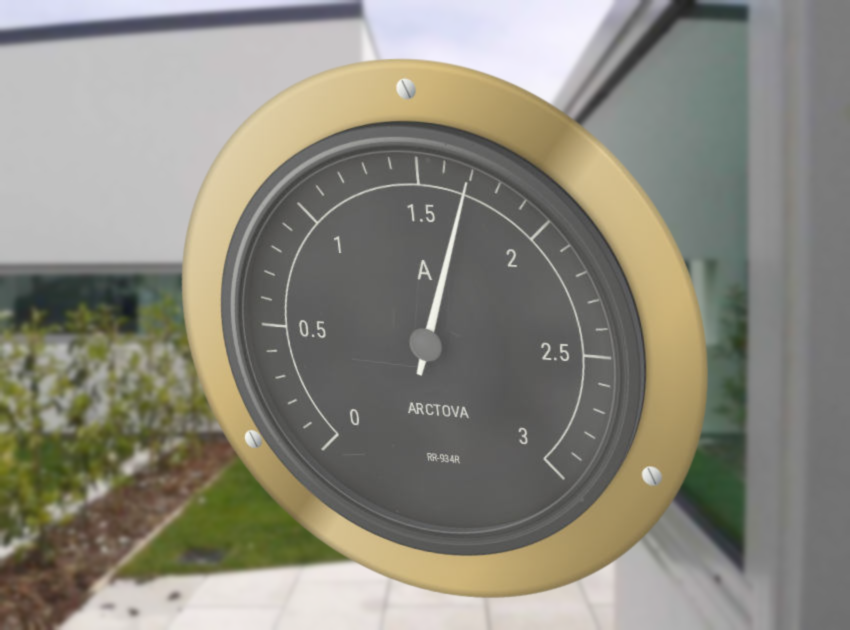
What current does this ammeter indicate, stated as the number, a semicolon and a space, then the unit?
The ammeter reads 1.7; A
